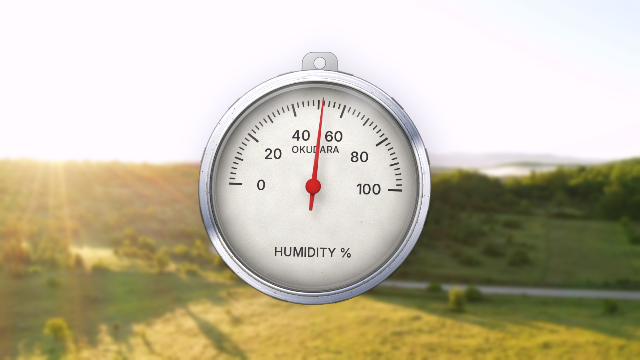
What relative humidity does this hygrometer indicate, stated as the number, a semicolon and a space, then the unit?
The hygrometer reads 52; %
